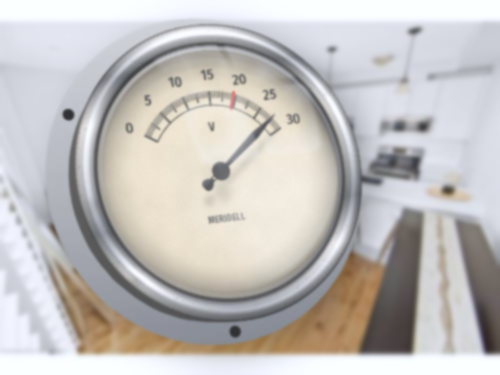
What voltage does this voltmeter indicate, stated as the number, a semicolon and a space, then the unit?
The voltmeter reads 27.5; V
